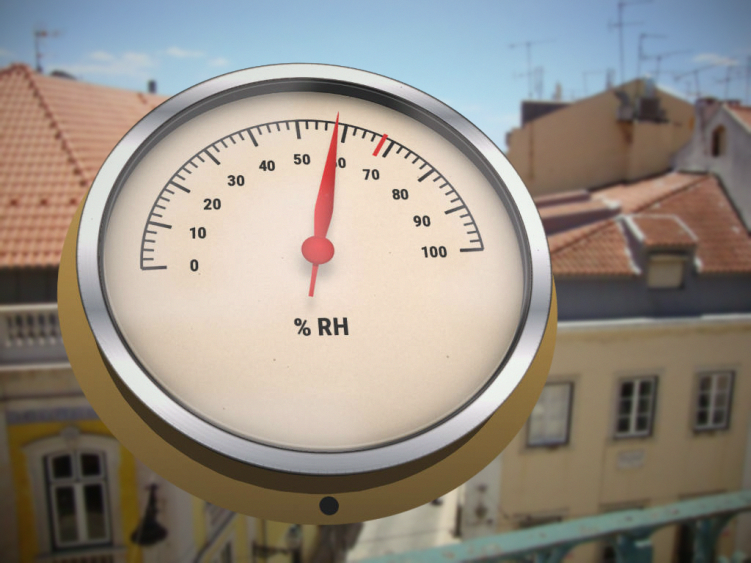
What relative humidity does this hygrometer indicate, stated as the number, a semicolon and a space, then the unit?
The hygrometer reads 58; %
